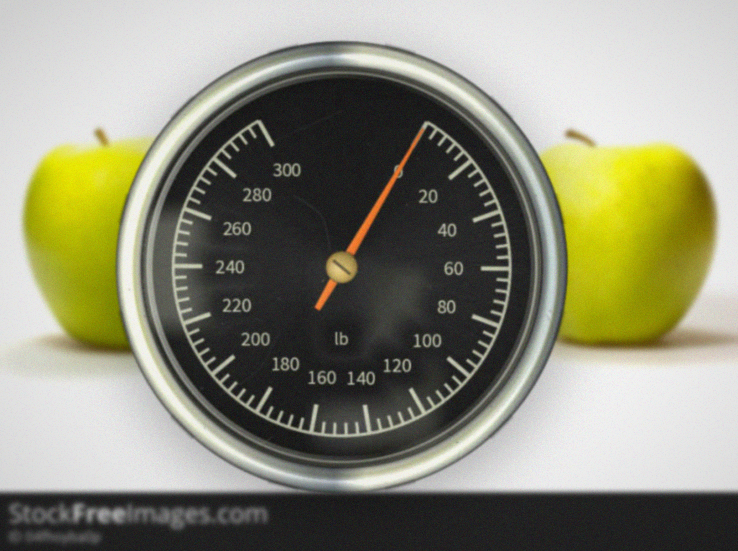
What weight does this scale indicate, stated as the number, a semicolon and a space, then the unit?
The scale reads 0; lb
